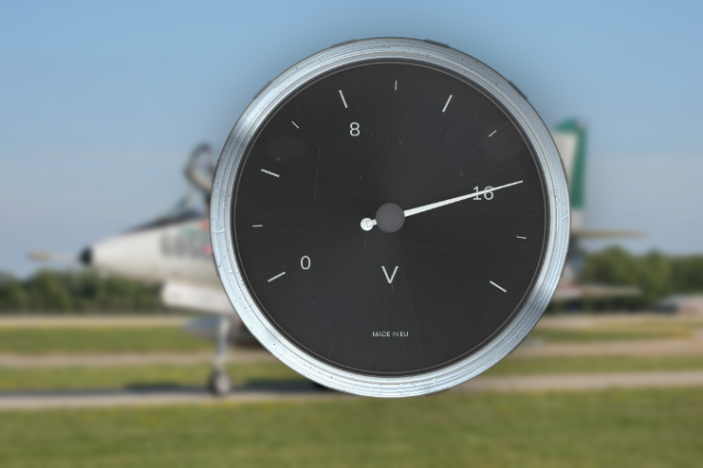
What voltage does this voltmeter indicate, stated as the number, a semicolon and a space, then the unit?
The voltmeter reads 16; V
